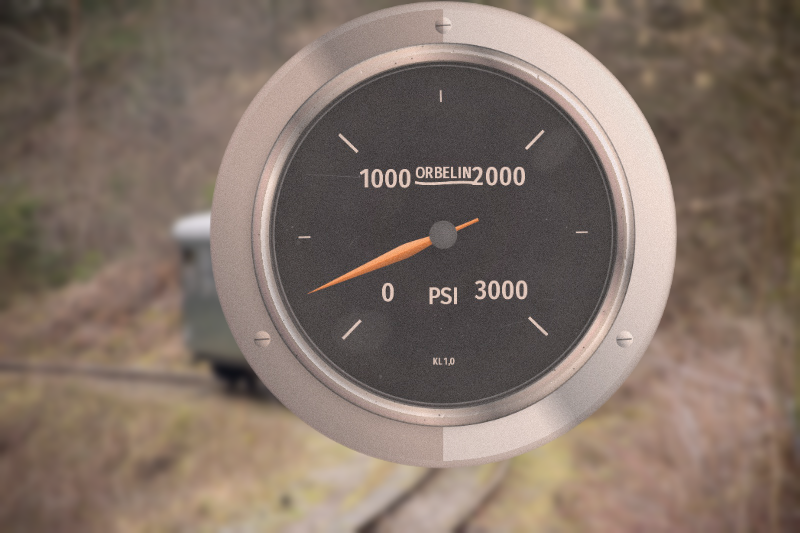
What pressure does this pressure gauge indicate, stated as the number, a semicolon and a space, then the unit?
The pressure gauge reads 250; psi
